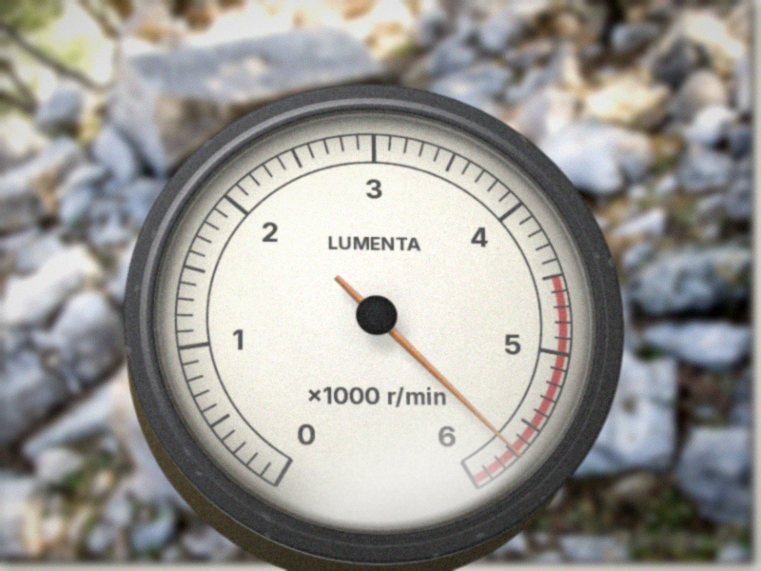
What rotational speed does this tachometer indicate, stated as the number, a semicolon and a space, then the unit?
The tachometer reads 5700; rpm
